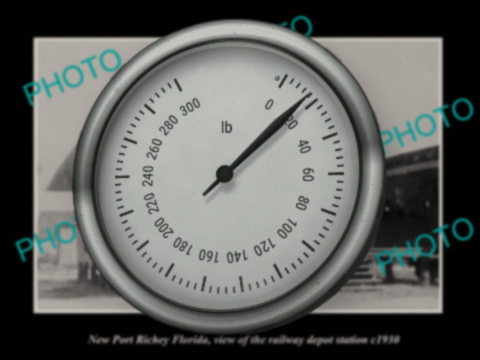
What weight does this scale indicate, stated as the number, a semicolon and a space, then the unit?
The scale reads 16; lb
